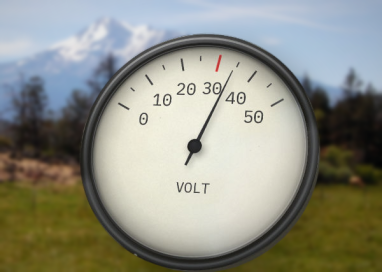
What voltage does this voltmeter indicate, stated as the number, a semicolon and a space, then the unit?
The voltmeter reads 35; V
